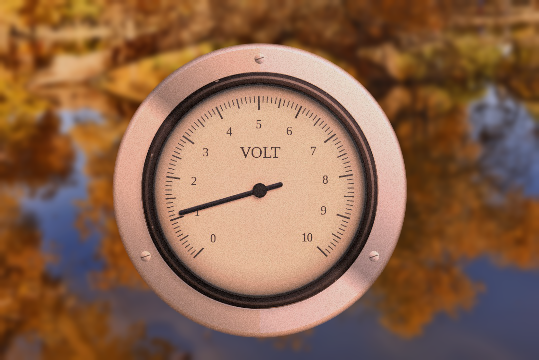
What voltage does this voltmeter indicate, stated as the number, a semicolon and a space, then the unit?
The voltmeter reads 1.1; V
